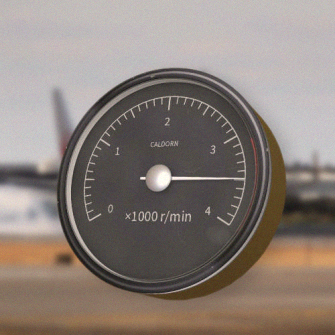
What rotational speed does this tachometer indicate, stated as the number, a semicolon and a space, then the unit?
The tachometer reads 3500; rpm
